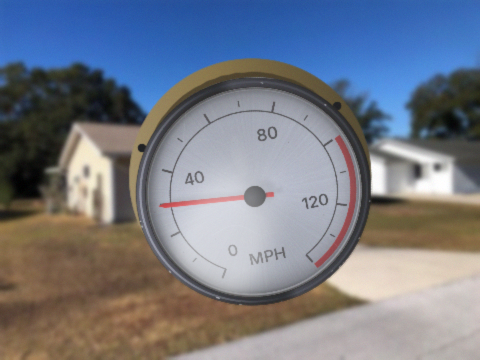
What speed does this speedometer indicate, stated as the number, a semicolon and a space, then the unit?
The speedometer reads 30; mph
